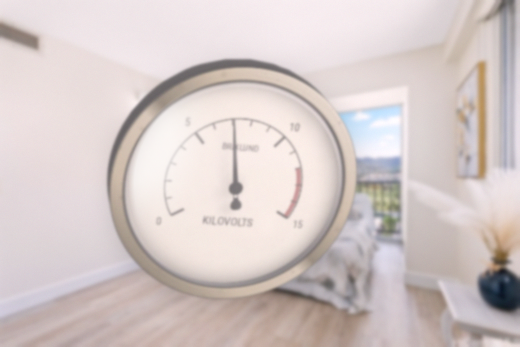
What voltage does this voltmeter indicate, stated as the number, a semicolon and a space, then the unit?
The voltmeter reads 7; kV
